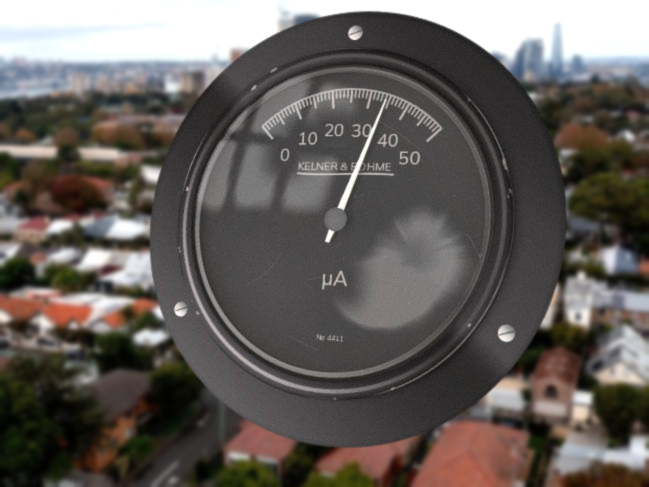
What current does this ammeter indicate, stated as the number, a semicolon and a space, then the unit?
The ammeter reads 35; µA
